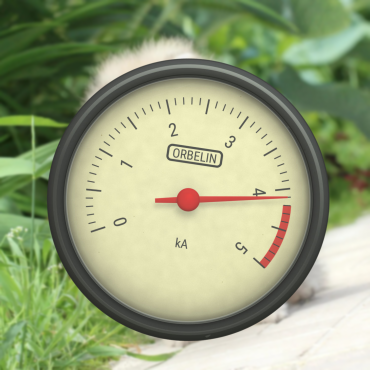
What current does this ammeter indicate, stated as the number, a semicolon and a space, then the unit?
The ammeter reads 4.1; kA
